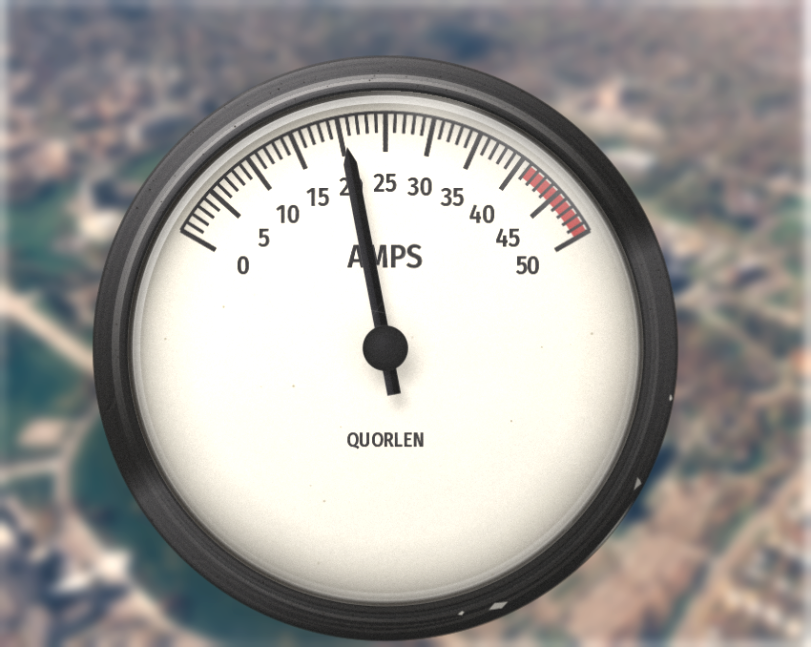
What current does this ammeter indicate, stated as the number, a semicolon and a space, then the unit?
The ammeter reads 20.5; A
